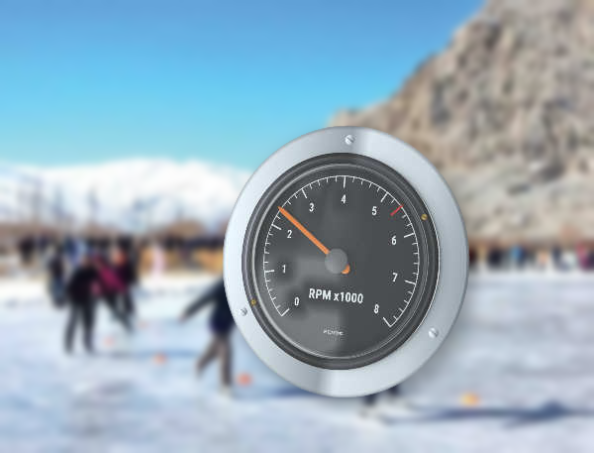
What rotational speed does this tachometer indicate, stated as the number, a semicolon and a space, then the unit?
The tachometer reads 2400; rpm
